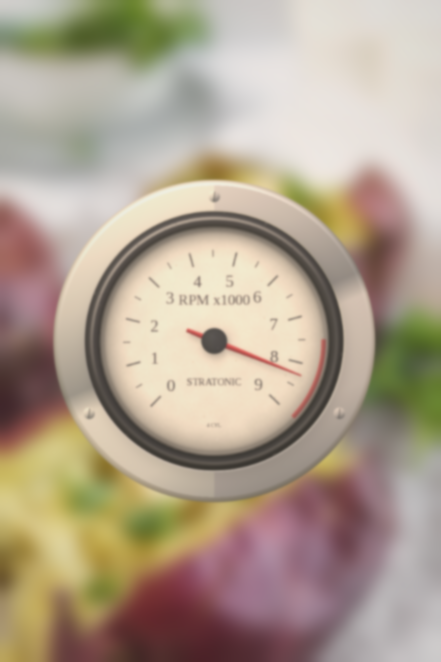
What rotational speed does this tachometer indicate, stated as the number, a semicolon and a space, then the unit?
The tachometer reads 8250; rpm
